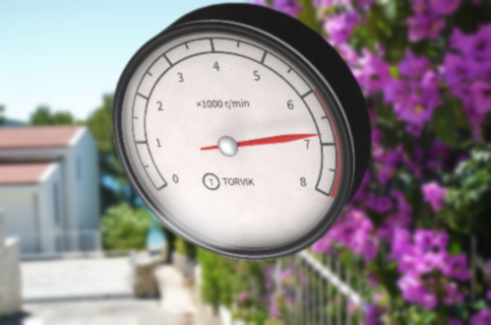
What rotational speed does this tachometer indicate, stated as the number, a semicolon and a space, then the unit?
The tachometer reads 6750; rpm
